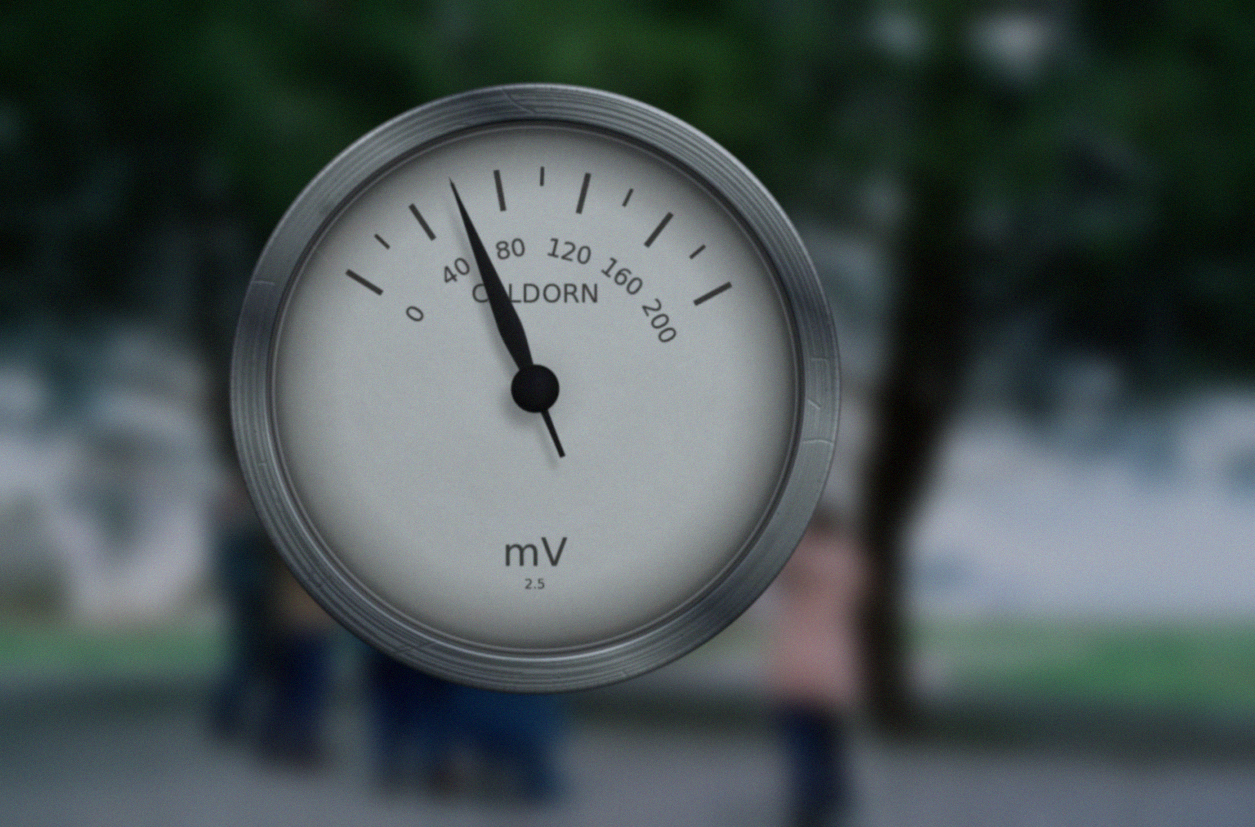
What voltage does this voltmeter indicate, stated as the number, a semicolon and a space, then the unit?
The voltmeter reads 60; mV
